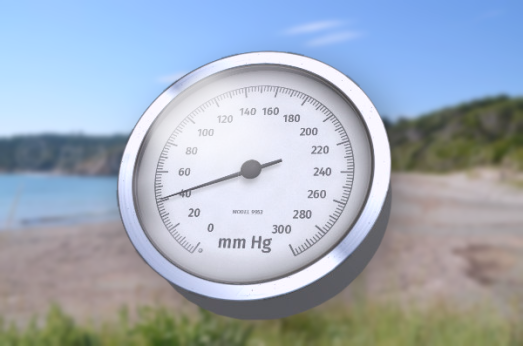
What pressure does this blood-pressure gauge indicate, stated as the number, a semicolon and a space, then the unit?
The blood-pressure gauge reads 40; mmHg
